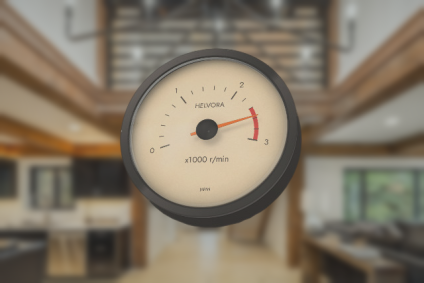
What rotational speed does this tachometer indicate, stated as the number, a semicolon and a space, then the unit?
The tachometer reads 2600; rpm
